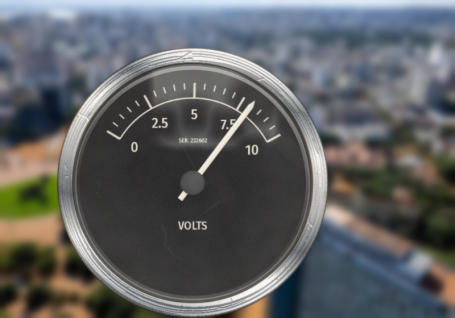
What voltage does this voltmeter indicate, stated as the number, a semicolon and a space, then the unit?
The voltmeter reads 8; V
